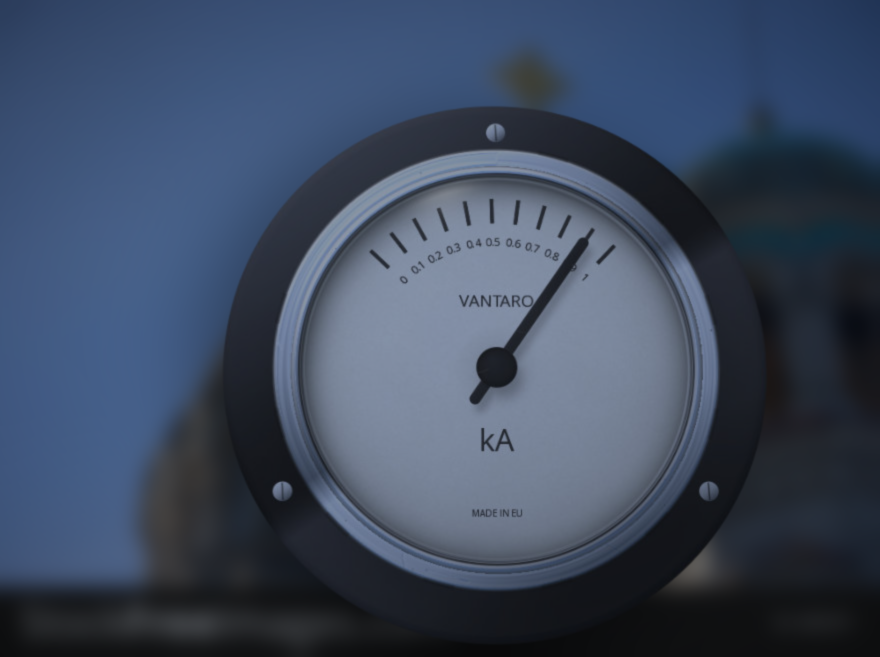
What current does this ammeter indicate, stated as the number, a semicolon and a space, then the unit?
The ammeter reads 0.9; kA
